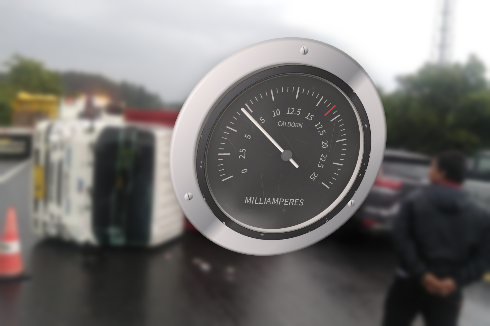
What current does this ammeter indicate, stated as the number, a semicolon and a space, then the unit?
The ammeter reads 7; mA
